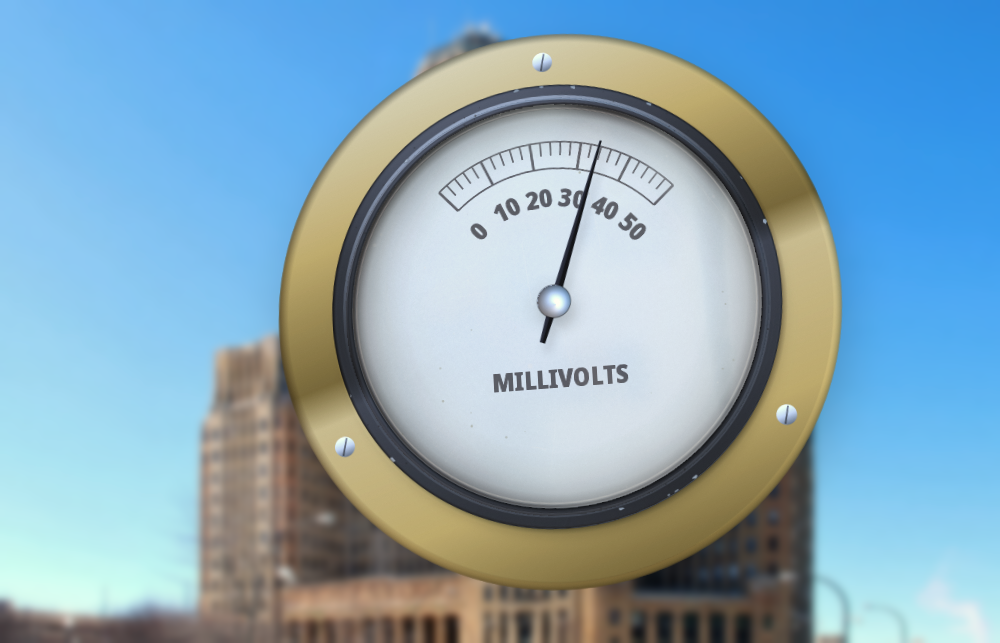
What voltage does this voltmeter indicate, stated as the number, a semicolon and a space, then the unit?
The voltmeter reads 34; mV
